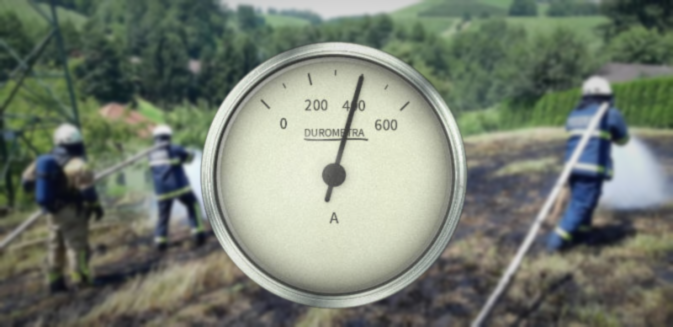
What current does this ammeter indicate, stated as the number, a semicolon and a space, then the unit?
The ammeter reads 400; A
